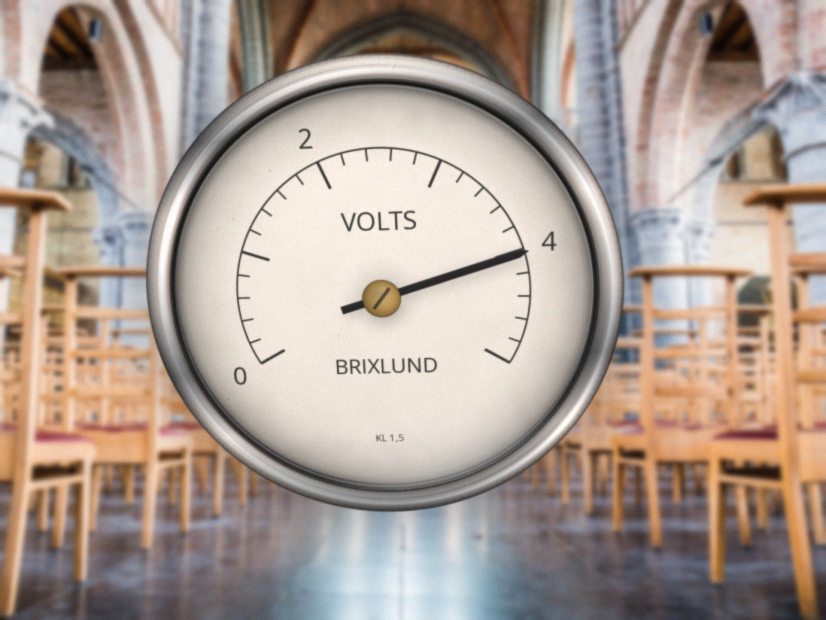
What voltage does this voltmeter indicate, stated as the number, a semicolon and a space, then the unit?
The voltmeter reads 4; V
